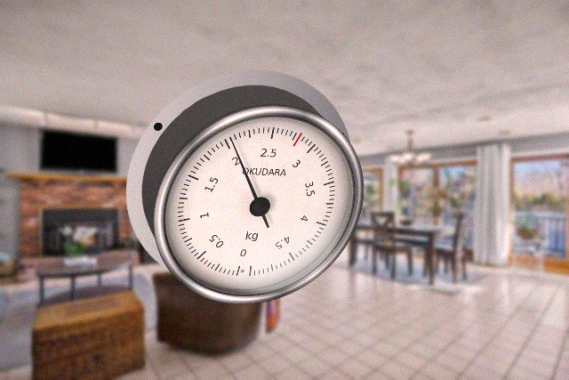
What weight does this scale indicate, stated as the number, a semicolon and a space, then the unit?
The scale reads 2.05; kg
